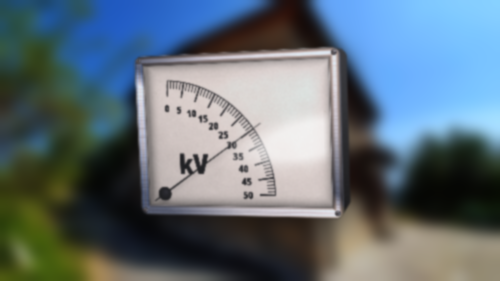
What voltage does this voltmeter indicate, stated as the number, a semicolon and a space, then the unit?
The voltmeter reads 30; kV
